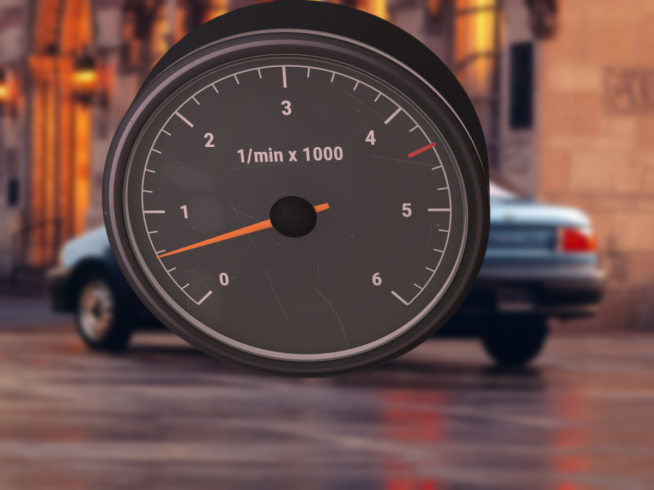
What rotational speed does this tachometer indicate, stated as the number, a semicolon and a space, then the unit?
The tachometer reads 600; rpm
